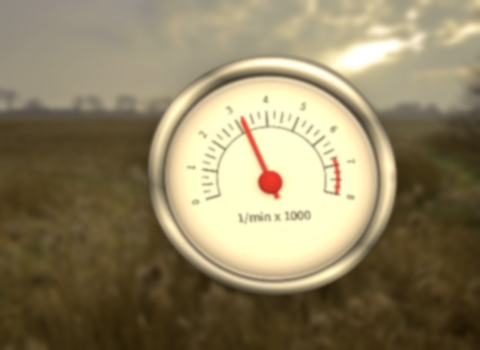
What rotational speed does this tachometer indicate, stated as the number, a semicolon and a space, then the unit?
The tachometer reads 3250; rpm
